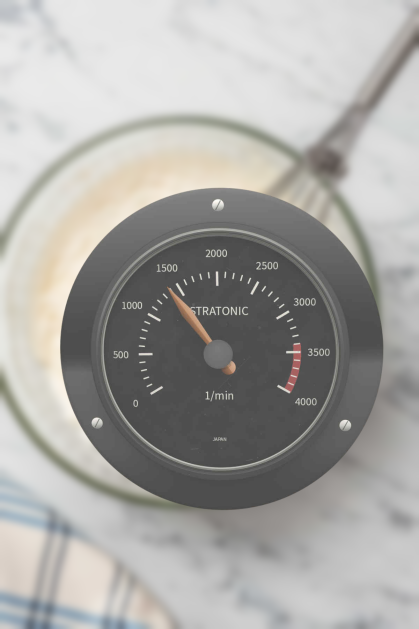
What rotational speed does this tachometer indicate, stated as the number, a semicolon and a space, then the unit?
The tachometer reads 1400; rpm
